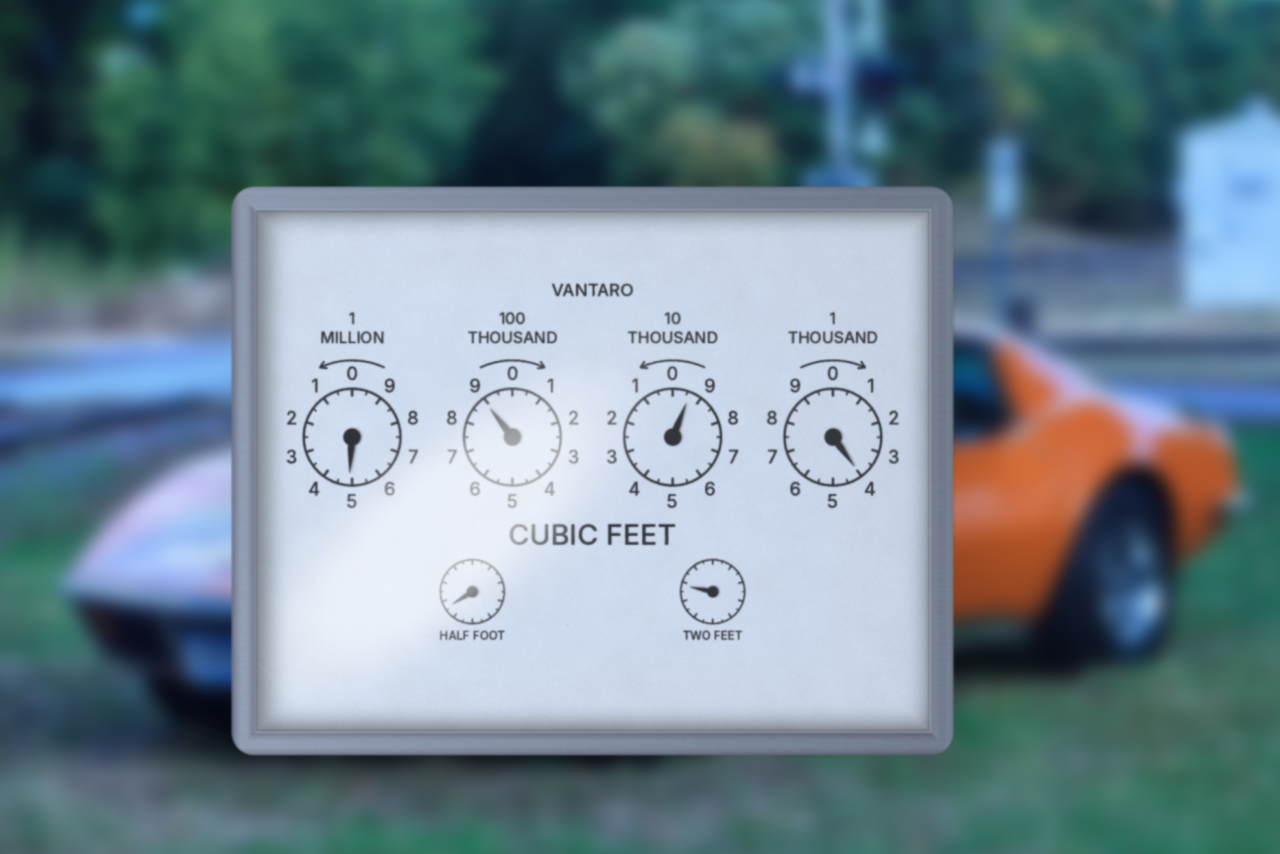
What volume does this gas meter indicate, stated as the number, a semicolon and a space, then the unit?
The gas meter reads 489400; ft³
